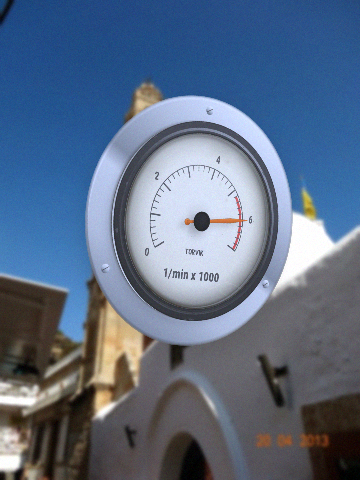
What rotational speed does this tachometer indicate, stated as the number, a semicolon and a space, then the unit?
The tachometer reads 6000; rpm
